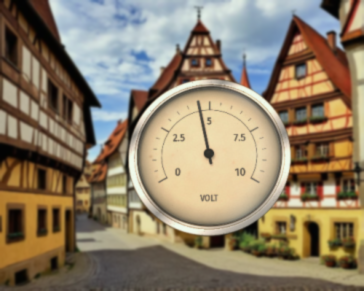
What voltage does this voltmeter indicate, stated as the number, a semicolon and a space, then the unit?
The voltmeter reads 4.5; V
